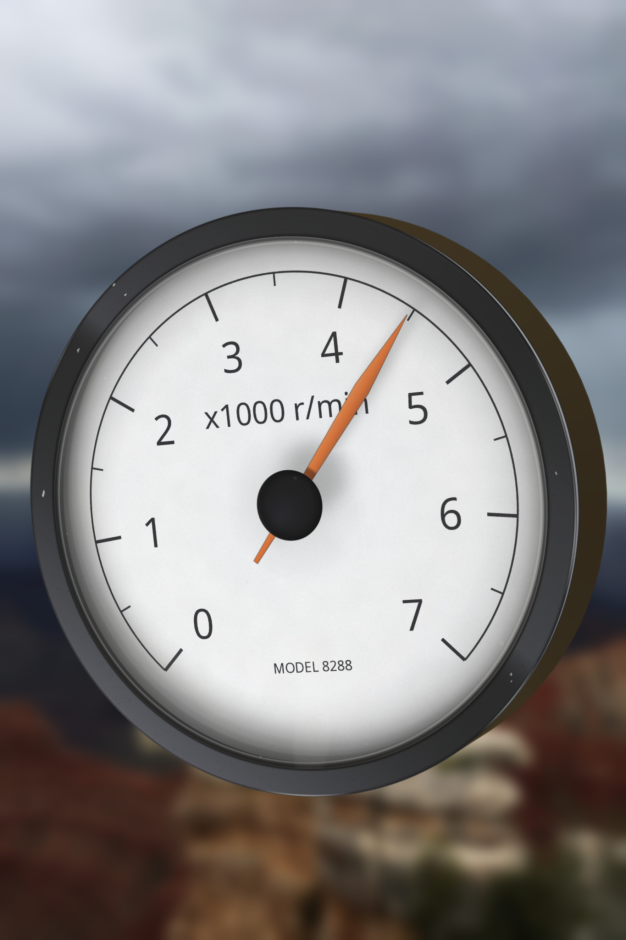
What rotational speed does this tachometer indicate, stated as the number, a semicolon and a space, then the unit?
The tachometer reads 4500; rpm
